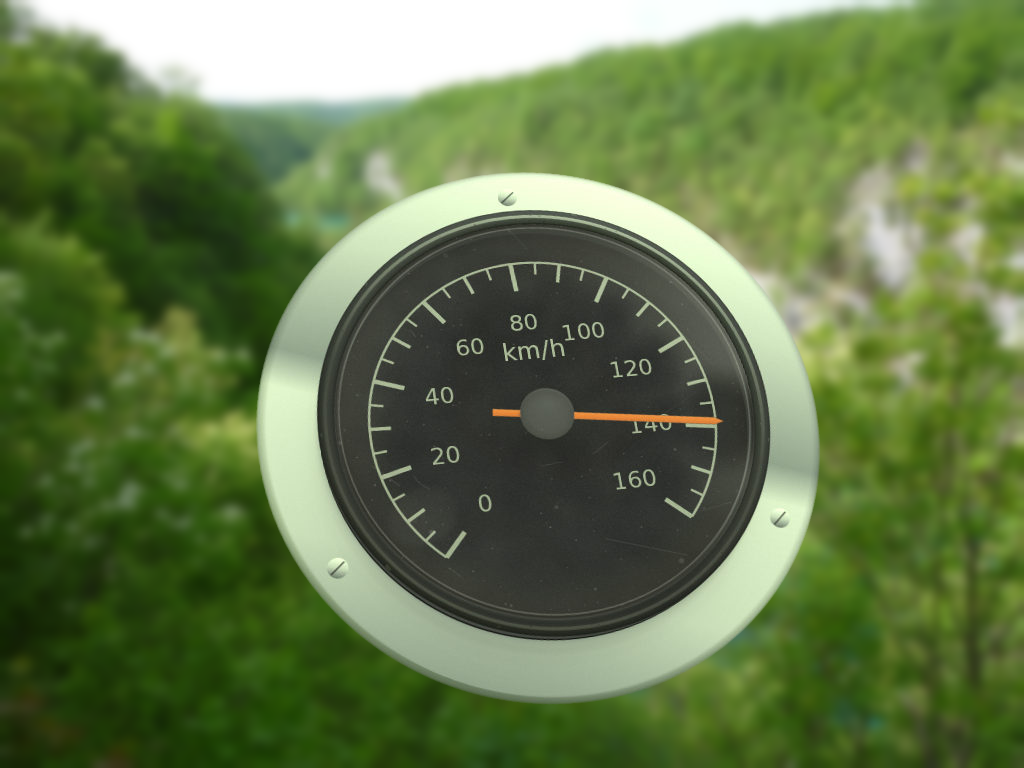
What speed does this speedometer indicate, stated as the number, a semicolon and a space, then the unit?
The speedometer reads 140; km/h
